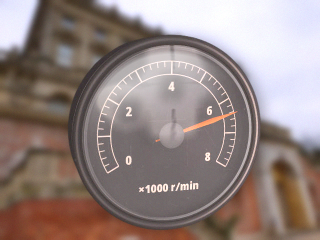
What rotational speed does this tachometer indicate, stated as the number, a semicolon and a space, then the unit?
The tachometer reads 6400; rpm
